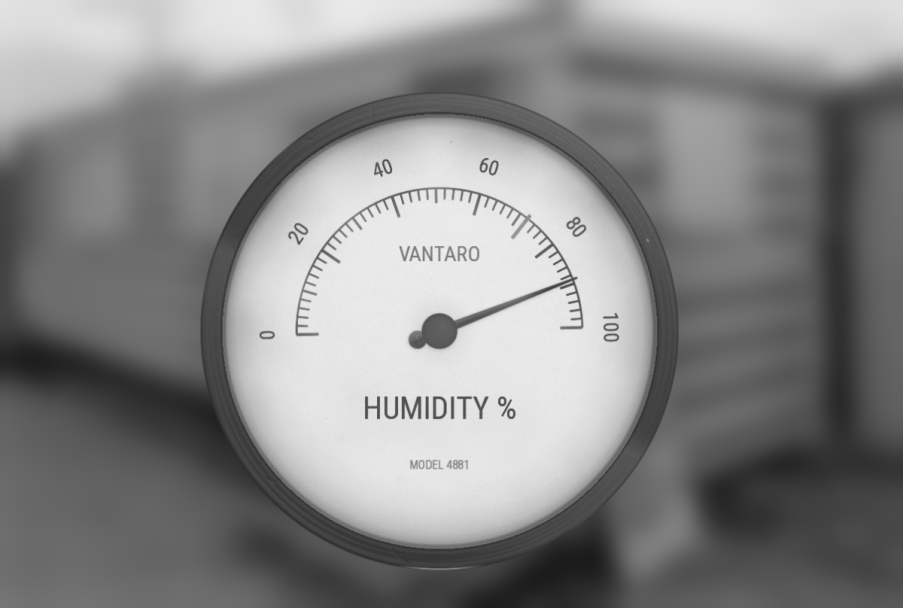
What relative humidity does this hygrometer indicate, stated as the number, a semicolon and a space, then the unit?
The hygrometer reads 89; %
